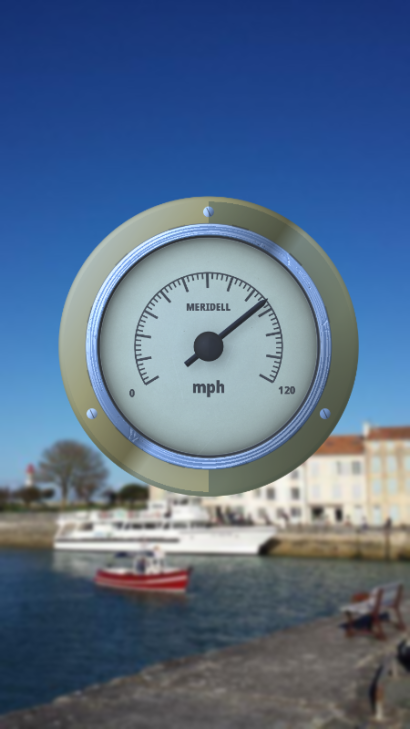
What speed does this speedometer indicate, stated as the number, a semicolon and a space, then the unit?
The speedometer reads 86; mph
